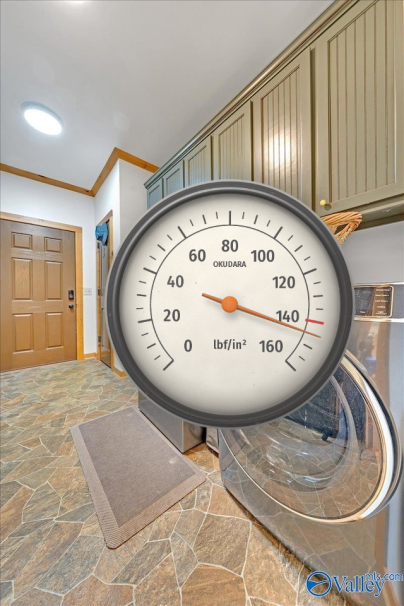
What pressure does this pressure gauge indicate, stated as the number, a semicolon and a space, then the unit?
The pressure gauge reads 145; psi
